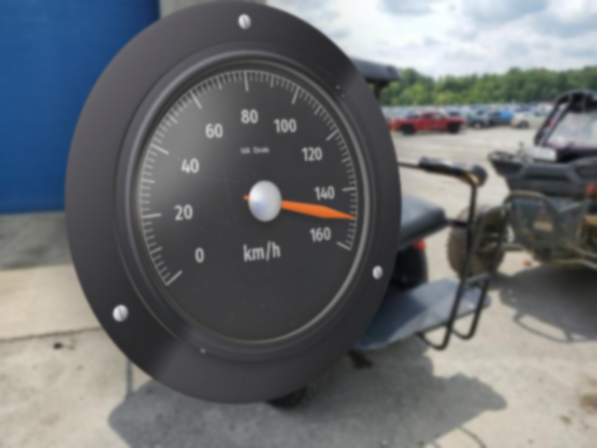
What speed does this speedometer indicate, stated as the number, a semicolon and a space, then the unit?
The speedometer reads 150; km/h
